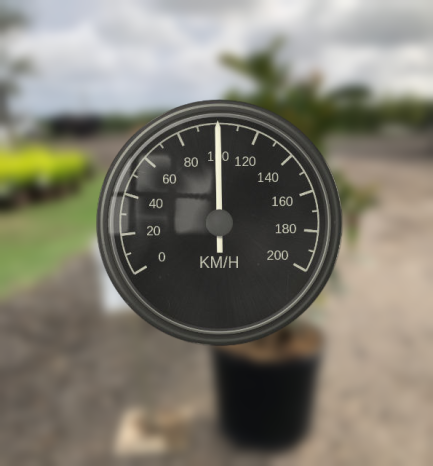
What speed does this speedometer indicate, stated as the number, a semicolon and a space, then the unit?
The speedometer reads 100; km/h
